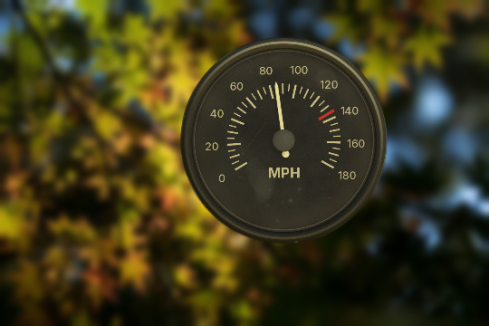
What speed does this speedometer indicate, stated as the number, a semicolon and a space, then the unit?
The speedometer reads 85; mph
